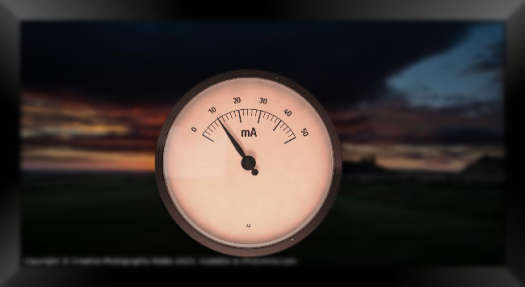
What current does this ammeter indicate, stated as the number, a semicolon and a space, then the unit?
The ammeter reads 10; mA
